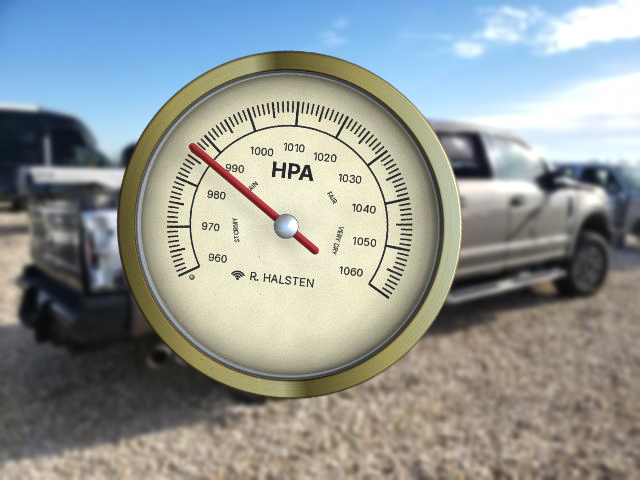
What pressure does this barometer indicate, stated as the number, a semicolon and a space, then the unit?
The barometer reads 987; hPa
